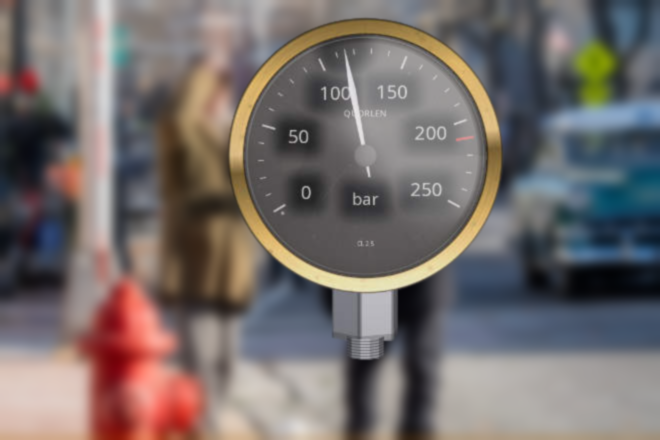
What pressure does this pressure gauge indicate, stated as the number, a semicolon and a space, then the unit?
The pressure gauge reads 115; bar
